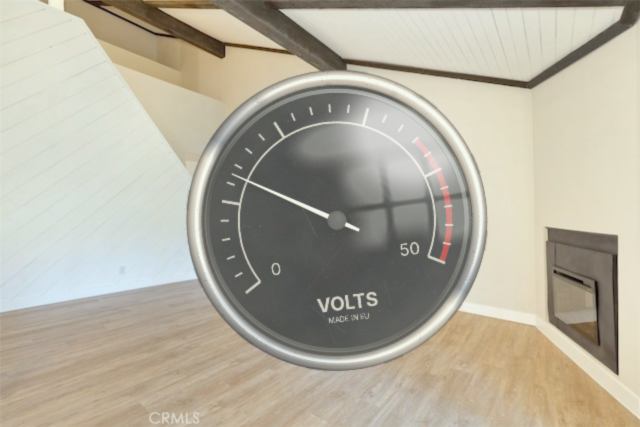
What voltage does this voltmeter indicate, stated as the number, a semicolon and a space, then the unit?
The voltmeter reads 13; V
